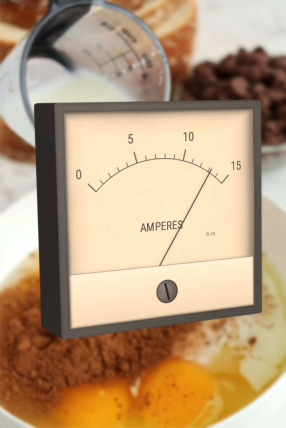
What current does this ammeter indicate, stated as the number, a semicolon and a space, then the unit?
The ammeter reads 13; A
